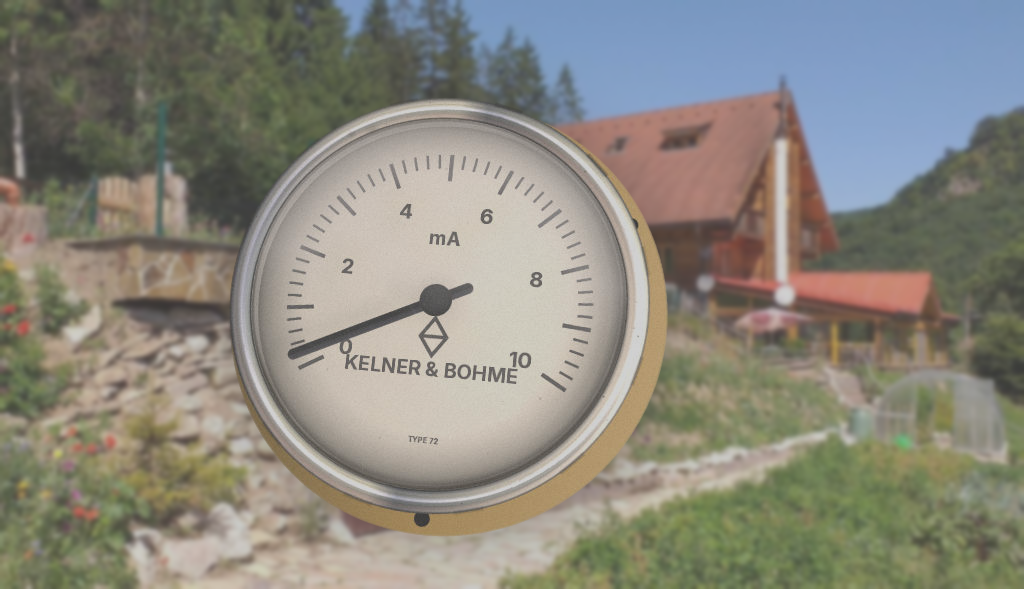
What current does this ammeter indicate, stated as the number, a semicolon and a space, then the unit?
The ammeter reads 0.2; mA
